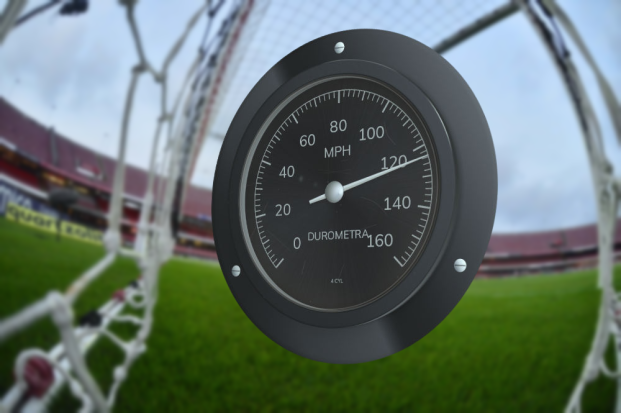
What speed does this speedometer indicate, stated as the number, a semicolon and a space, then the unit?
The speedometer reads 124; mph
